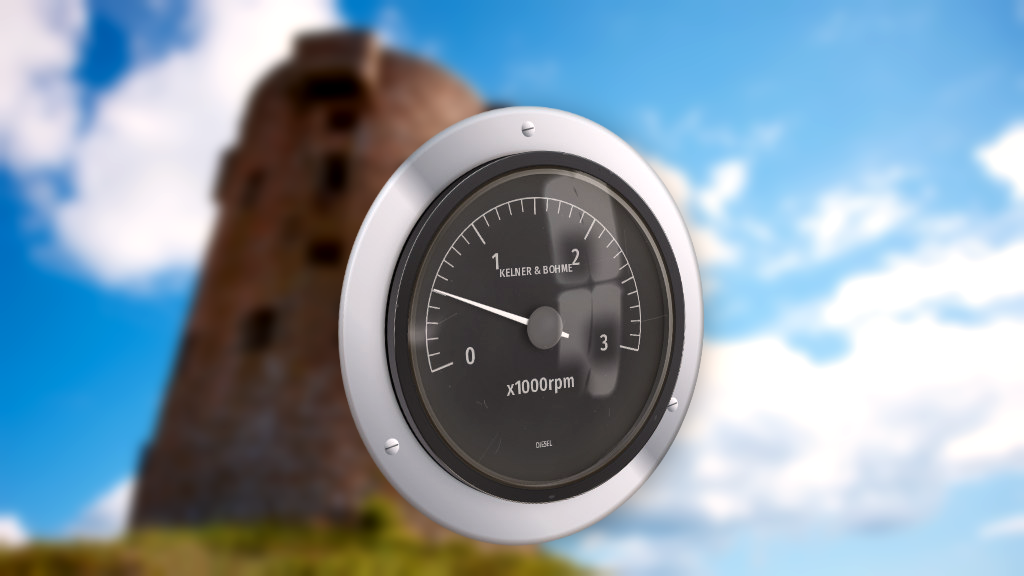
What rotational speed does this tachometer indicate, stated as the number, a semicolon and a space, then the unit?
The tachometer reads 500; rpm
